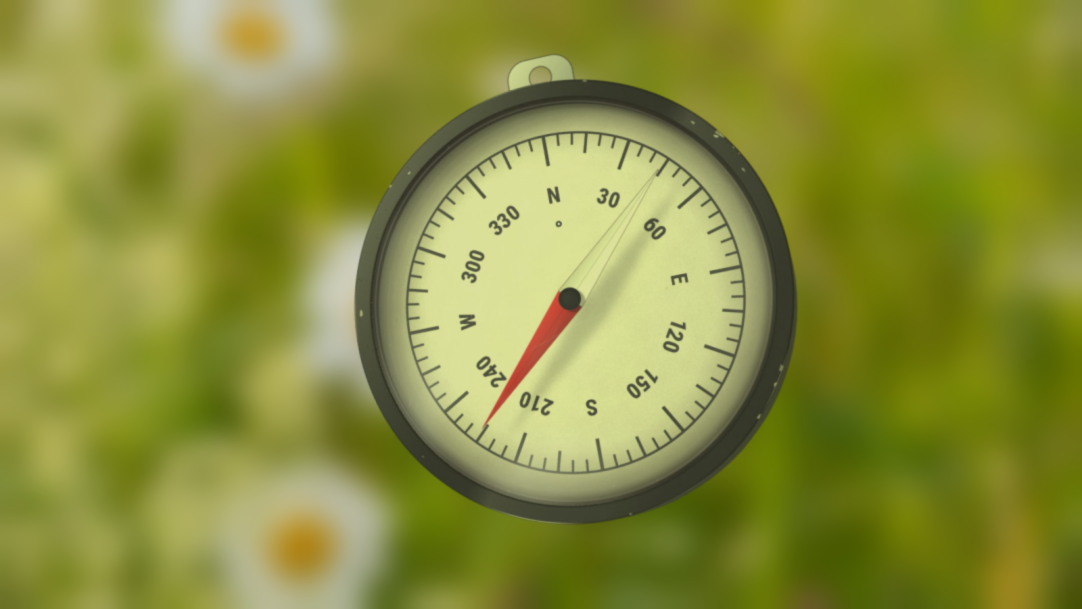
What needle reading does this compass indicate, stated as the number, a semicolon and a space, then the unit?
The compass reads 225; °
